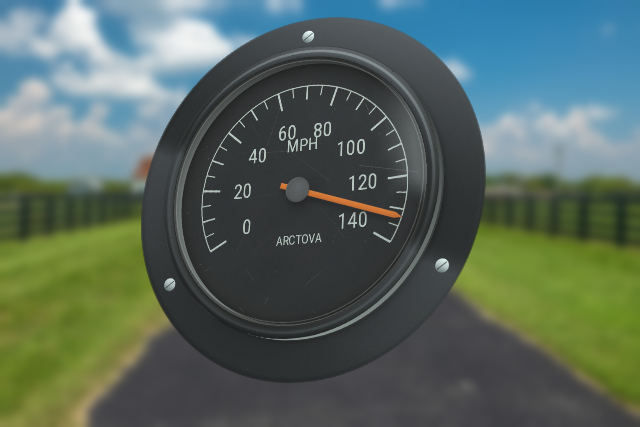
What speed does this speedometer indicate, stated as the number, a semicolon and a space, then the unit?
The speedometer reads 132.5; mph
